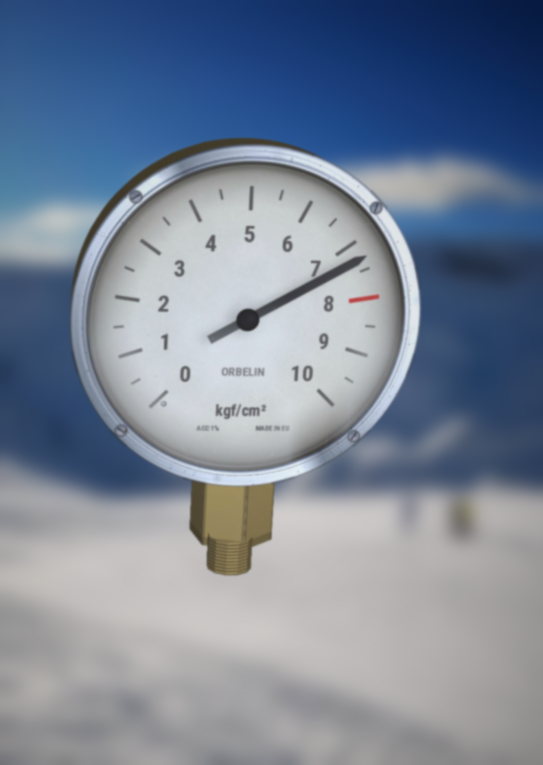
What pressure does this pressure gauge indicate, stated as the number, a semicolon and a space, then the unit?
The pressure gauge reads 7.25; kg/cm²
